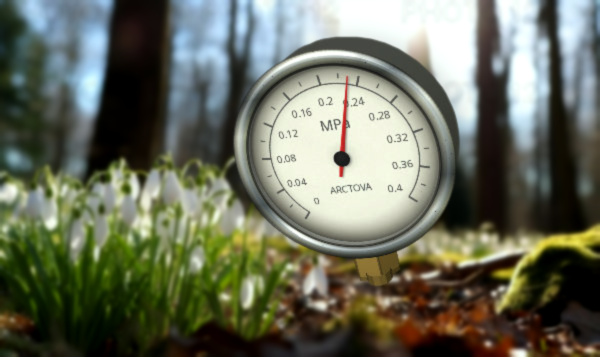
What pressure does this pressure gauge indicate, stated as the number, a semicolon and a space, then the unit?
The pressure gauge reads 0.23; MPa
